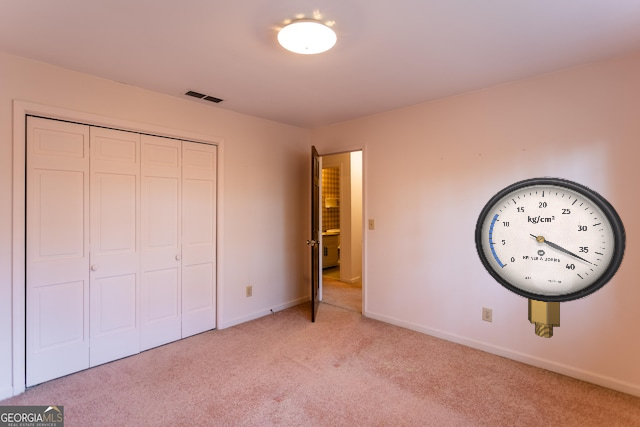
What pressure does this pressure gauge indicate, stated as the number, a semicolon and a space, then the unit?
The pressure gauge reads 37; kg/cm²
